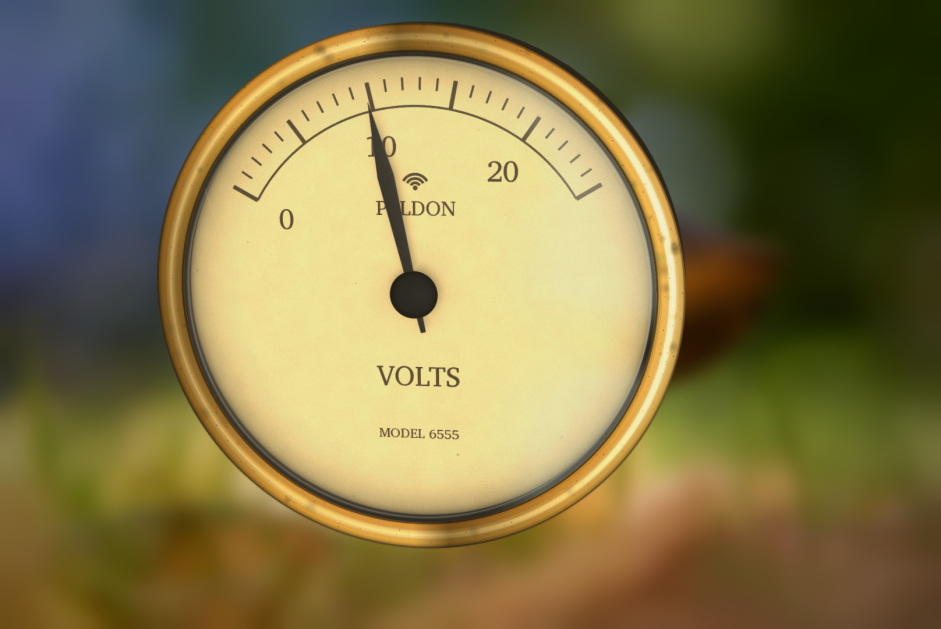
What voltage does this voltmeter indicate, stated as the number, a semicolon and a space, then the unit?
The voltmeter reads 10; V
